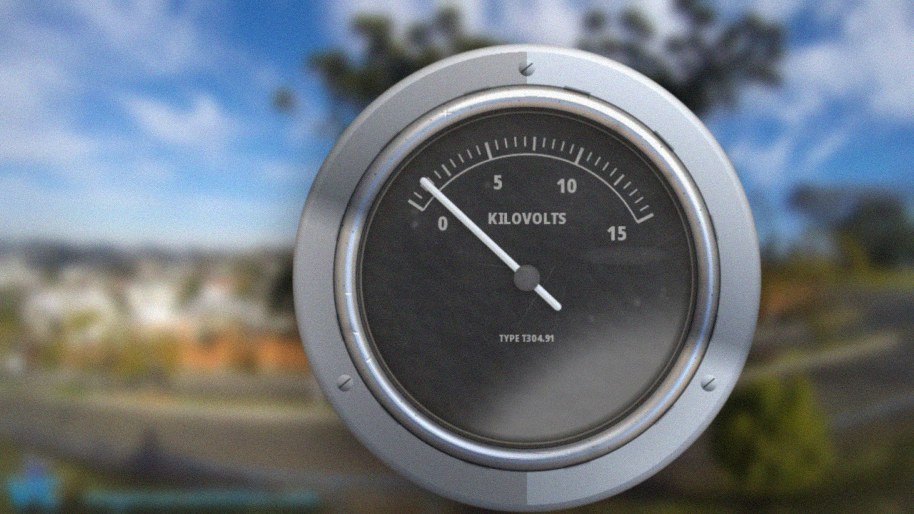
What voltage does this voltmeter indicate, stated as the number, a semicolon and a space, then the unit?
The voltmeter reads 1.25; kV
